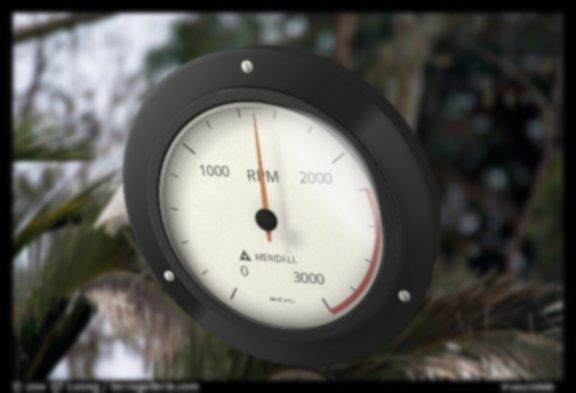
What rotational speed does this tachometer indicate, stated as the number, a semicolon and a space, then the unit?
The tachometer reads 1500; rpm
